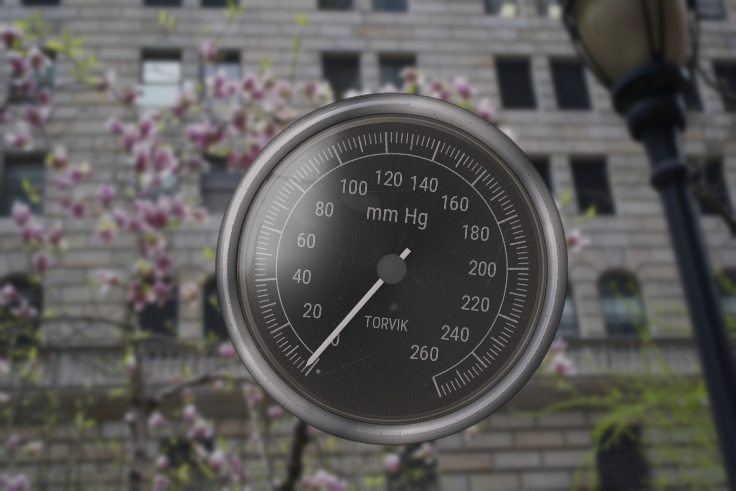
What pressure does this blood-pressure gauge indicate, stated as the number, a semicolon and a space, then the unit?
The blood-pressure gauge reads 2; mmHg
